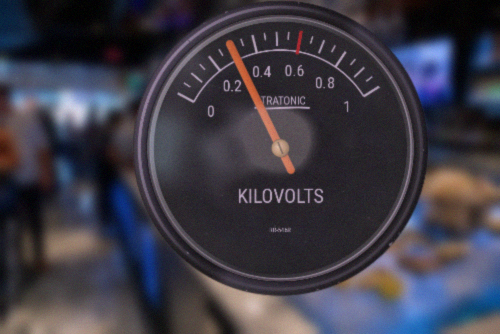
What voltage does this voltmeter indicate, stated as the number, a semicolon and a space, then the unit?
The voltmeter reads 0.3; kV
